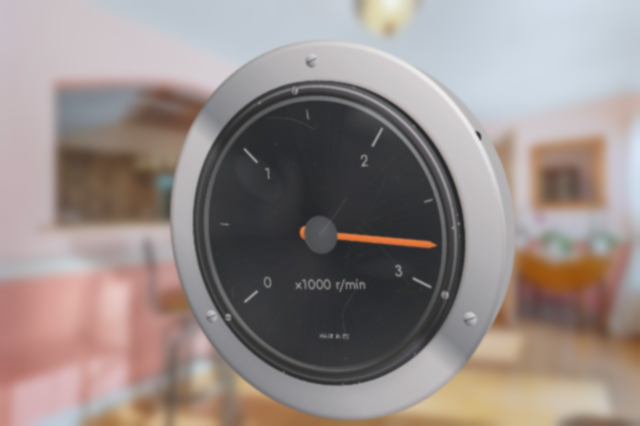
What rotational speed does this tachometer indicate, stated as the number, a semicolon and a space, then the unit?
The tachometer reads 2750; rpm
